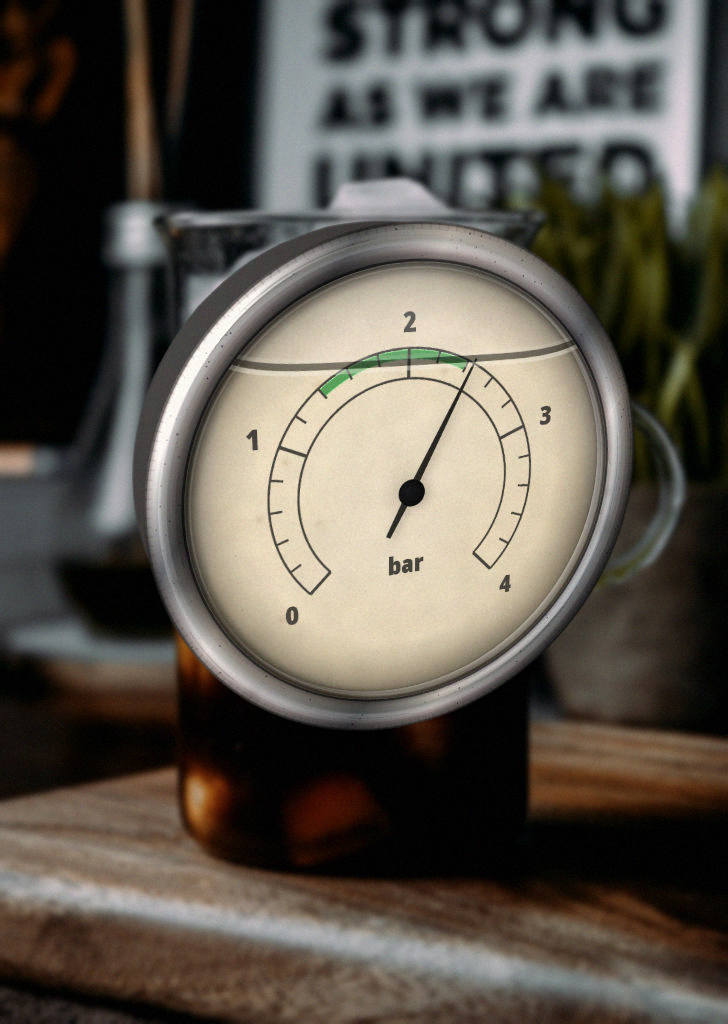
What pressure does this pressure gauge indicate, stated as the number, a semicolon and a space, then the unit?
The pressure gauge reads 2.4; bar
